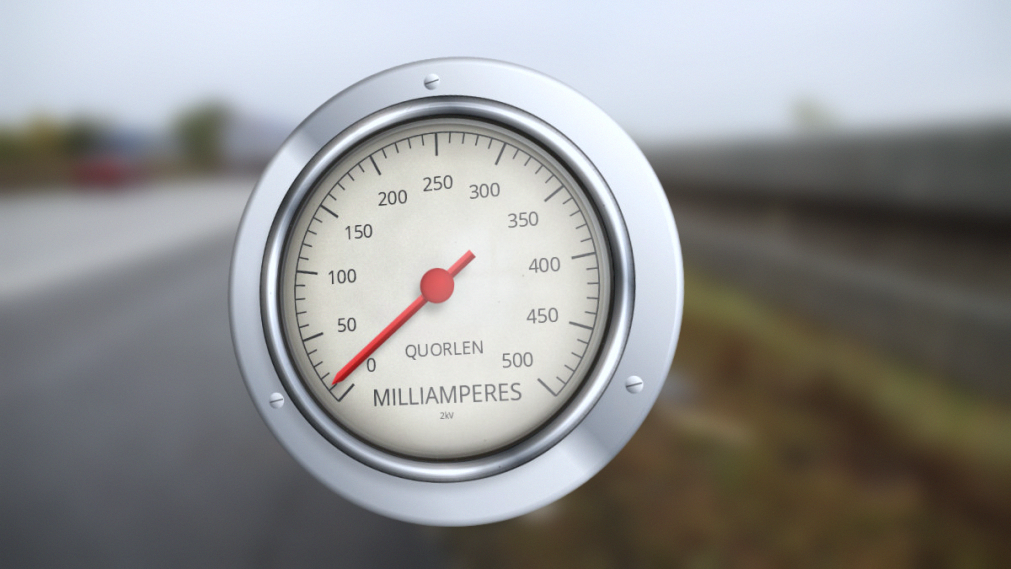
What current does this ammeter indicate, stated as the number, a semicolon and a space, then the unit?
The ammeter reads 10; mA
